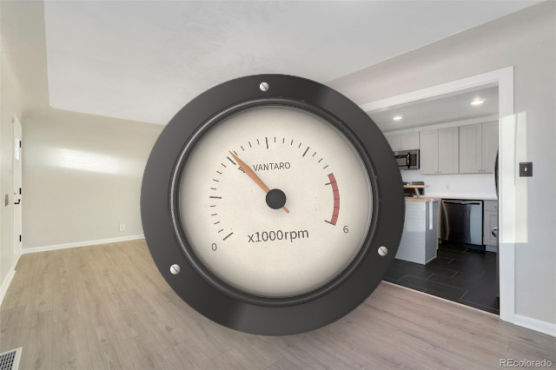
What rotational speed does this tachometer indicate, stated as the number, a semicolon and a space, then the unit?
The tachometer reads 2100; rpm
